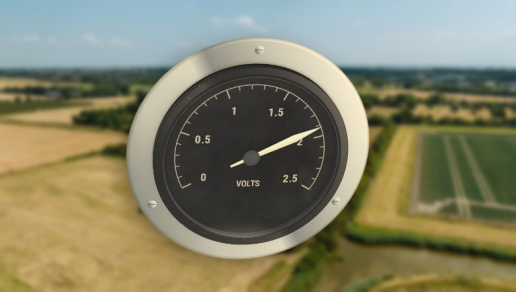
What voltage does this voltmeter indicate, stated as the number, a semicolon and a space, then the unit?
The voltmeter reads 1.9; V
